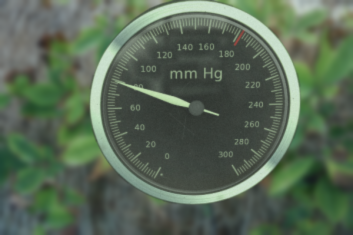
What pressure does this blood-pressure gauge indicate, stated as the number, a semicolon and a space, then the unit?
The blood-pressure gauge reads 80; mmHg
